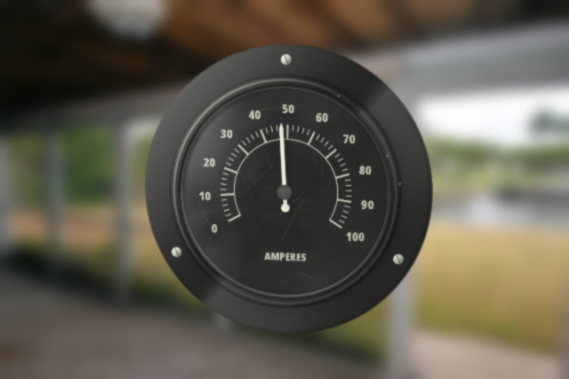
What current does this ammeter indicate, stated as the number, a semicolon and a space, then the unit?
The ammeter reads 48; A
